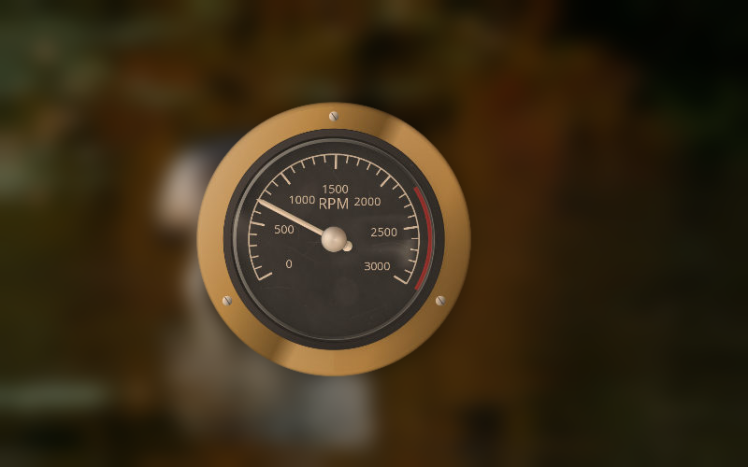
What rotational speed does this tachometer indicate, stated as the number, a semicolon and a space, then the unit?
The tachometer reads 700; rpm
